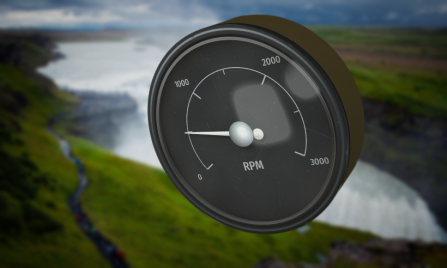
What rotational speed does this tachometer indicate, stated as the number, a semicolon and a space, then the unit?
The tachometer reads 500; rpm
